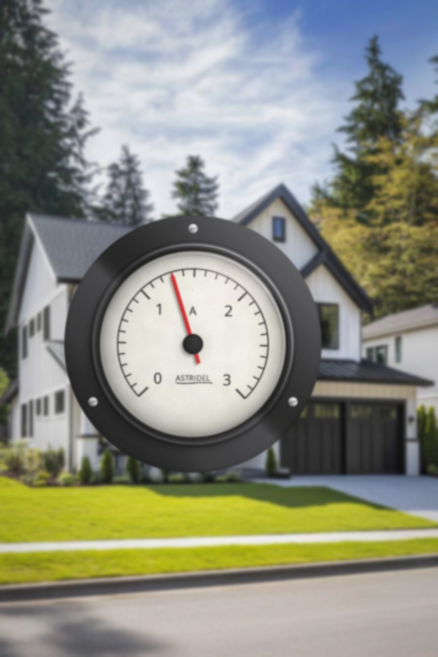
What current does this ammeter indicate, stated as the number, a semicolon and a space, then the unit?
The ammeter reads 1.3; A
